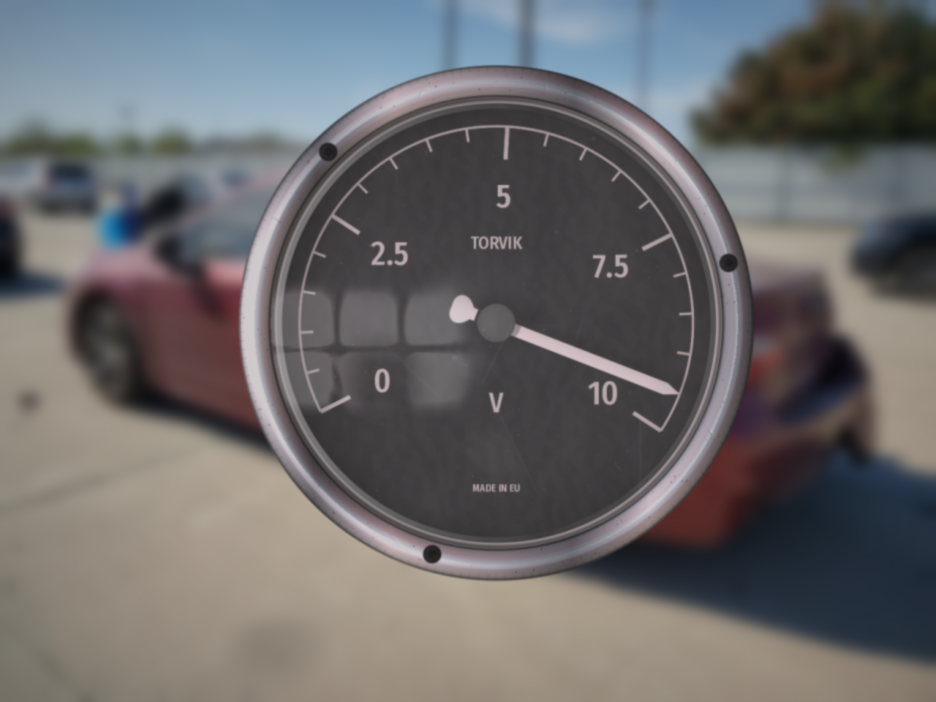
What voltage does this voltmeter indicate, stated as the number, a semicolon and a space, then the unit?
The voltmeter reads 9.5; V
